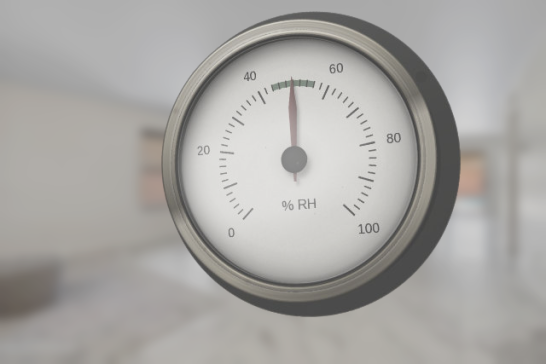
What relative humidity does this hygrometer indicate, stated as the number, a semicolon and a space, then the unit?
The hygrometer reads 50; %
